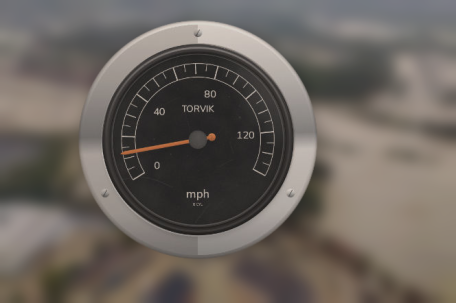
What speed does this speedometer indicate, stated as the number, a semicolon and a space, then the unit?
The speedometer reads 12.5; mph
